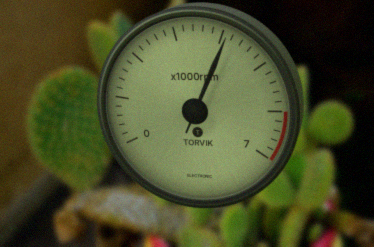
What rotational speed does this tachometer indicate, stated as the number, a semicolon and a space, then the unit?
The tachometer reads 4100; rpm
